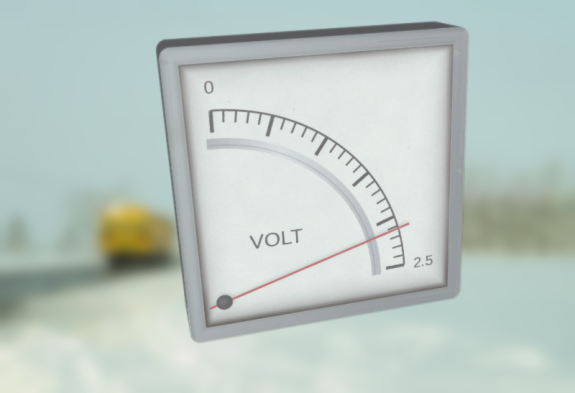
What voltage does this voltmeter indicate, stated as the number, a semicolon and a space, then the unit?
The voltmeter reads 2.1; V
